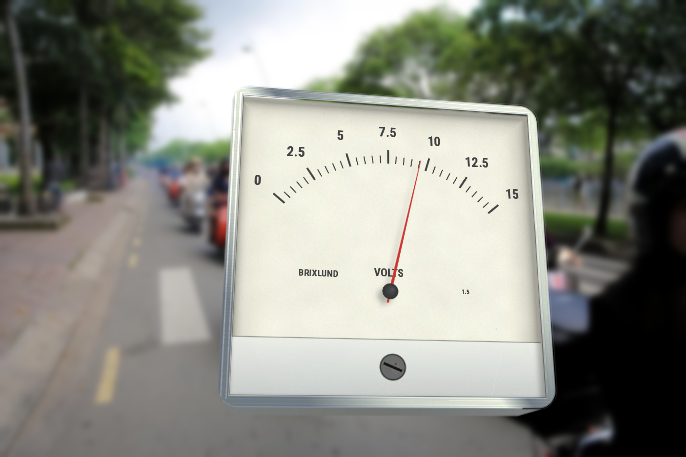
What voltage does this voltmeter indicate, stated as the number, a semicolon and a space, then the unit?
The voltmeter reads 9.5; V
